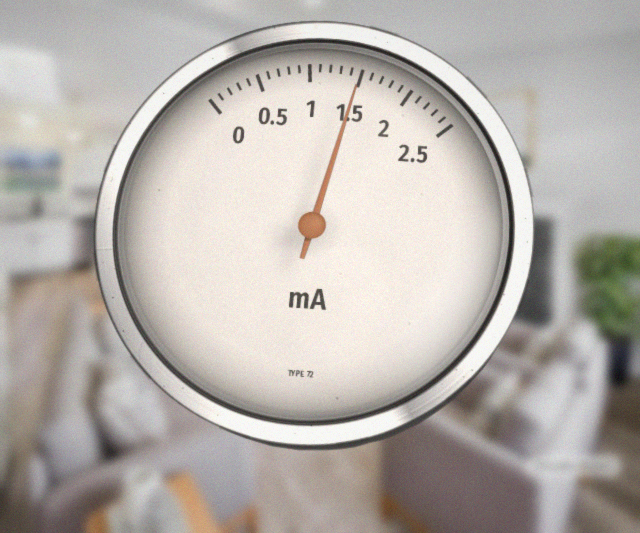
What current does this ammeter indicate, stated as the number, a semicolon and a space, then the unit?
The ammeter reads 1.5; mA
